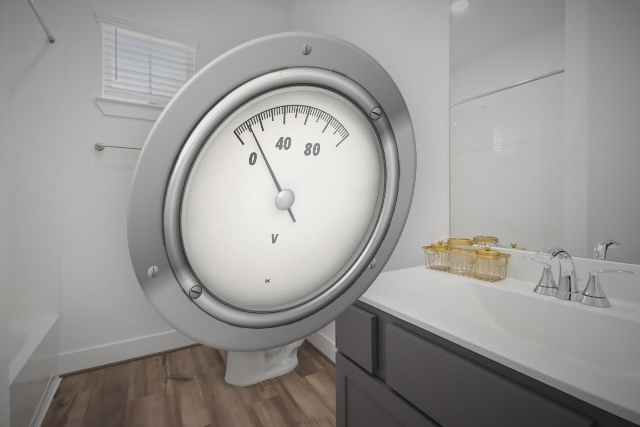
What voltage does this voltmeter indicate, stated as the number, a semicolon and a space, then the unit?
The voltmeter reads 10; V
